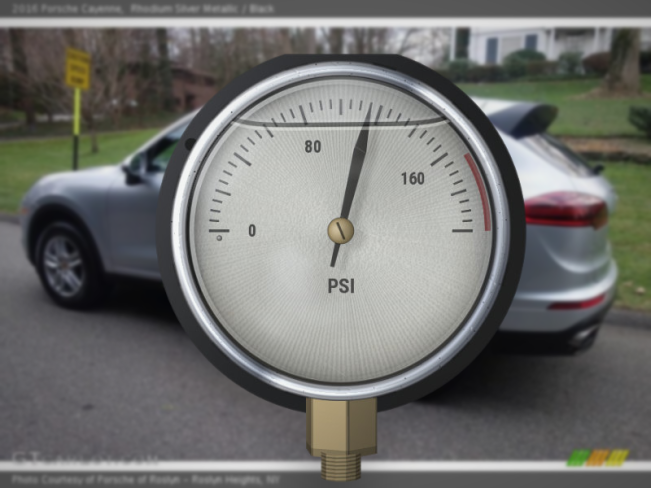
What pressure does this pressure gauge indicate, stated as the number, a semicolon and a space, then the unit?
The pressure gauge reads 115; psi
